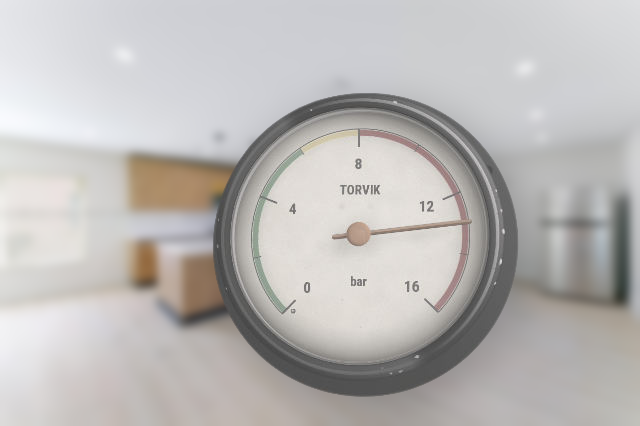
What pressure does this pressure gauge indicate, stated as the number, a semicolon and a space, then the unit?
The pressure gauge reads 13; bar
